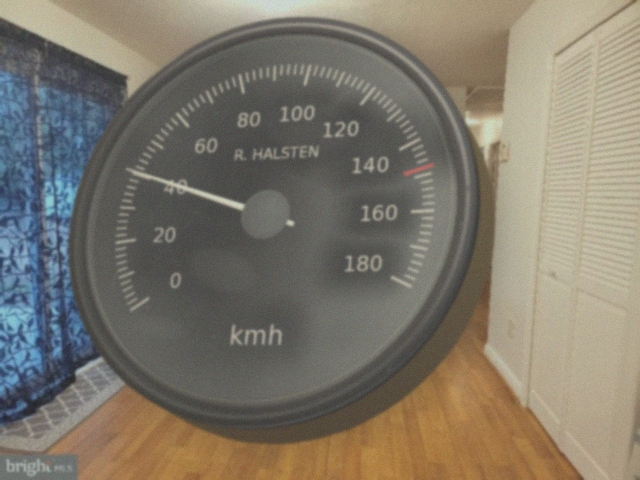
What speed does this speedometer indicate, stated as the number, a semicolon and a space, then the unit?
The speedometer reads 40; km/h
